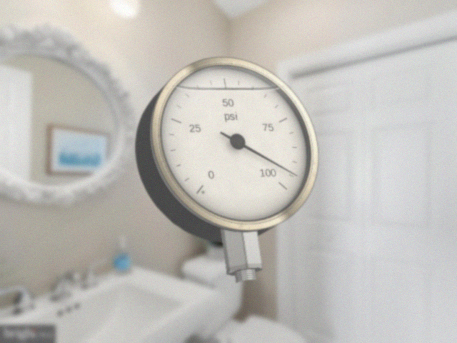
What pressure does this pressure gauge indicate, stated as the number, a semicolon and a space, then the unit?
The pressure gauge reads 95; psi
